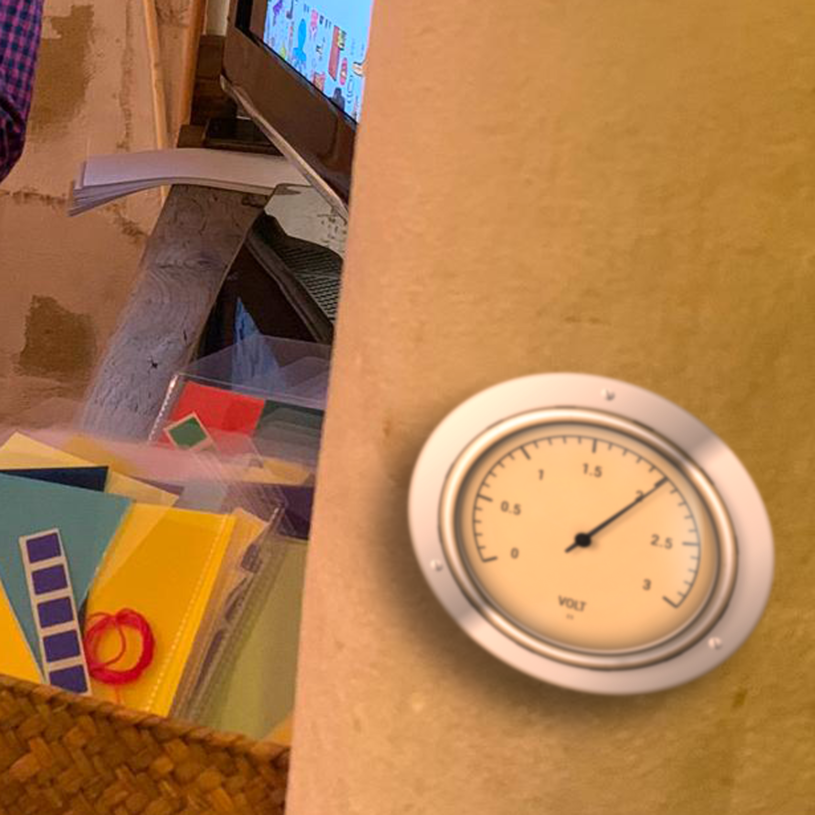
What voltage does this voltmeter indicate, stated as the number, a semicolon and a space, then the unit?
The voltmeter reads 2; V
